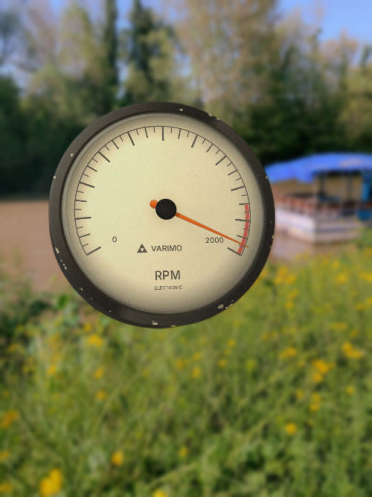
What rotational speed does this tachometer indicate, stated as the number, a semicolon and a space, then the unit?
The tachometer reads 1950; rpm
